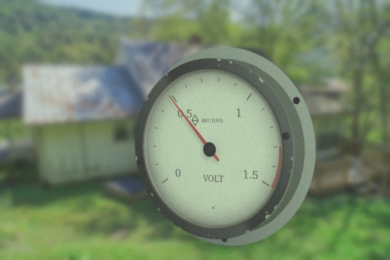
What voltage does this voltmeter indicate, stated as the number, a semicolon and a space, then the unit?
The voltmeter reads 0.5; V
